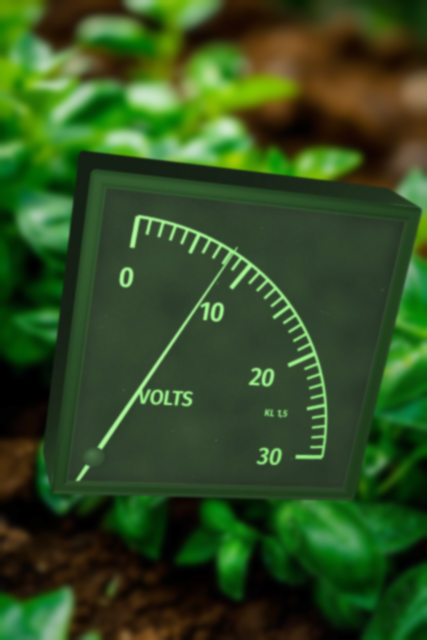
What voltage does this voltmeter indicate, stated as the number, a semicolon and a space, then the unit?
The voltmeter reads 8; V
